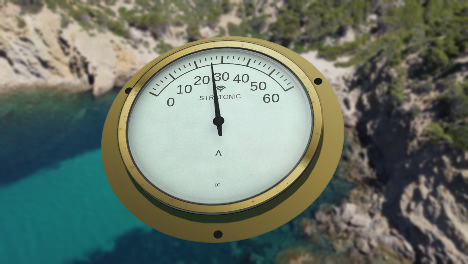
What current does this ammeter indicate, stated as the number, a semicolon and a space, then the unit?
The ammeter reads 26; A
